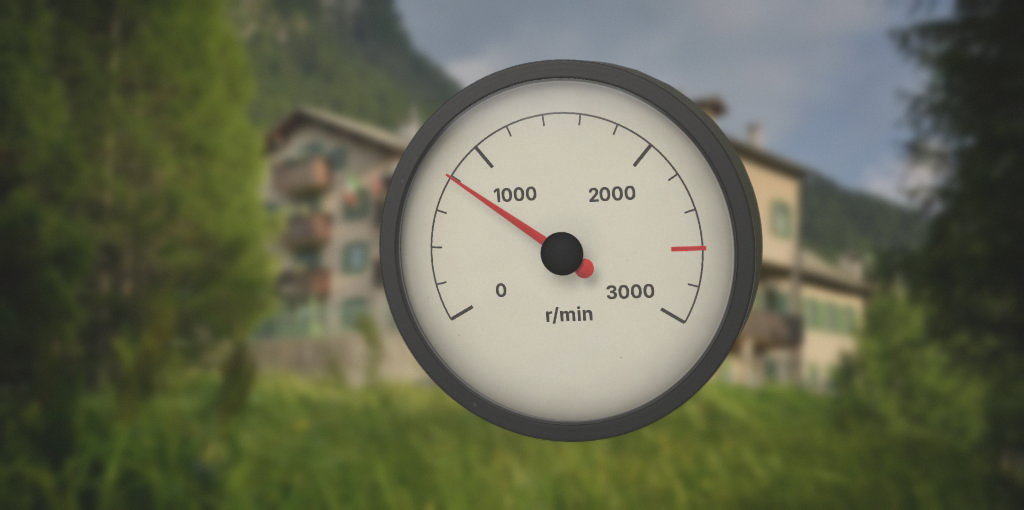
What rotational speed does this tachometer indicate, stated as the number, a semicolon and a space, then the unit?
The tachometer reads 800; rpm
